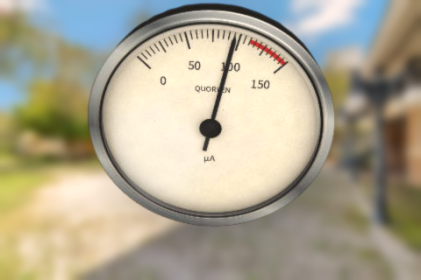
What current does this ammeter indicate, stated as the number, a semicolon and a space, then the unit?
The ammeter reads 95; µA
